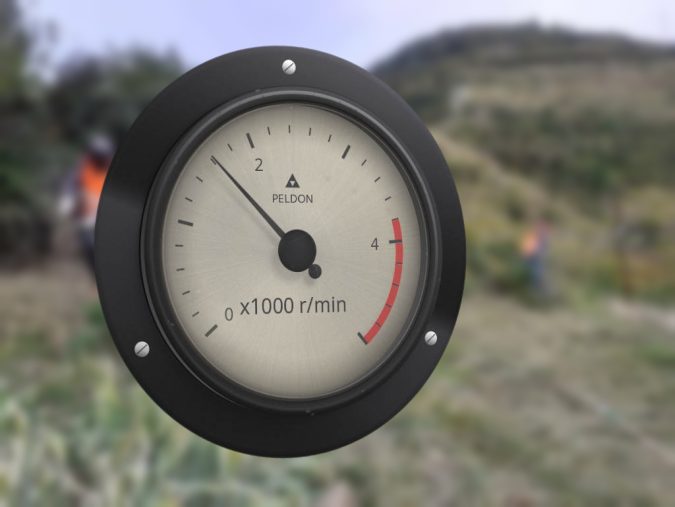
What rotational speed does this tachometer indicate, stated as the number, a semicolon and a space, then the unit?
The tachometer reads 1600; rpm
